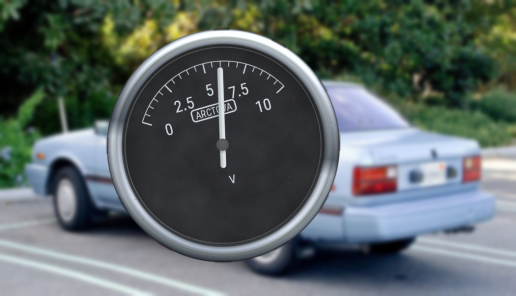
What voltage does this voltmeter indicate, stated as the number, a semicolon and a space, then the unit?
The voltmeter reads 6; V
